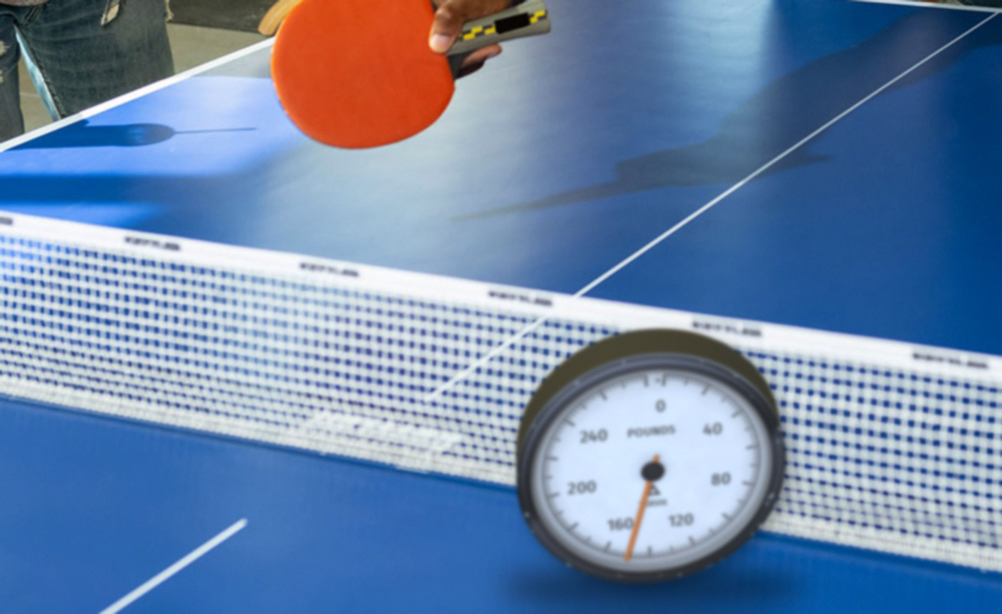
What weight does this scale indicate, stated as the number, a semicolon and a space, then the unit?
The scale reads 150; lb
